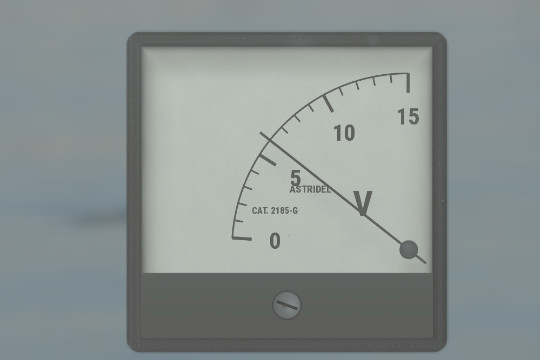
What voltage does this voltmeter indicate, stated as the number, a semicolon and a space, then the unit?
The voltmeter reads 6; V
